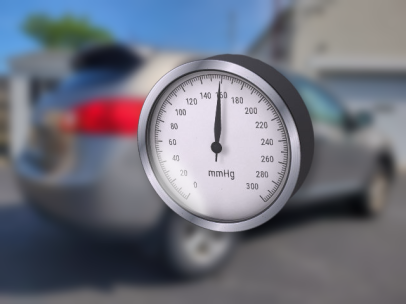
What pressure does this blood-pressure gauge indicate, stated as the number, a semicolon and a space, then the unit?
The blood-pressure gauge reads 160; mmHg
